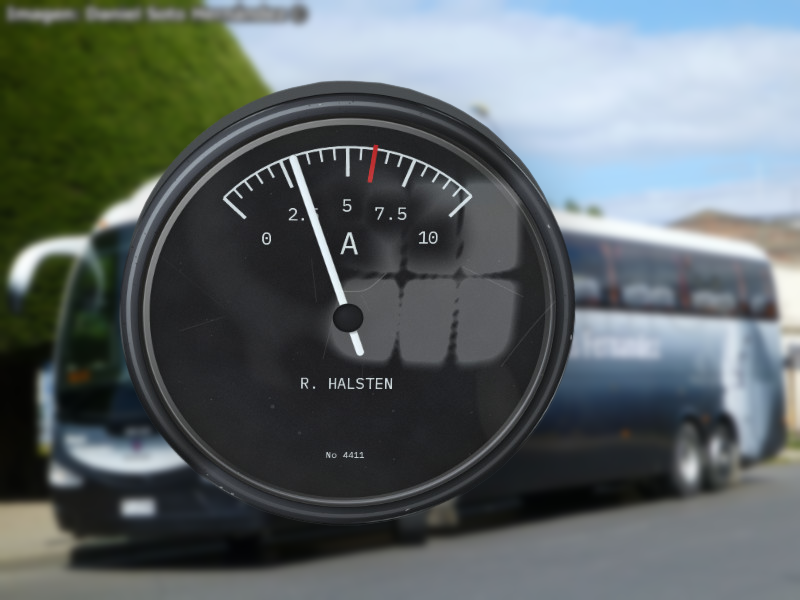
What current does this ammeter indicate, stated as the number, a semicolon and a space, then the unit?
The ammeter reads 3; A
